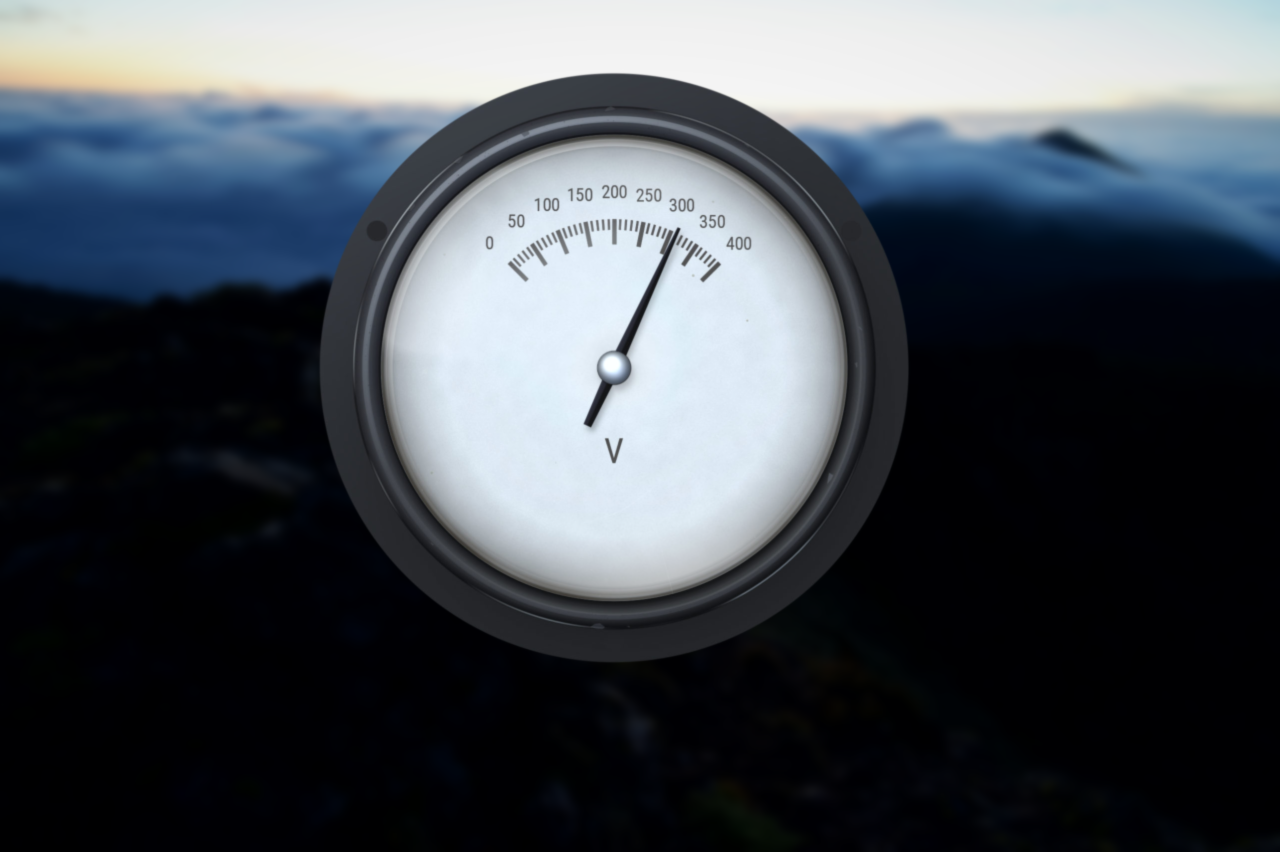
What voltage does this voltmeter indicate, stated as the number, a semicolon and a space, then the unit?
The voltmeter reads 310; V
